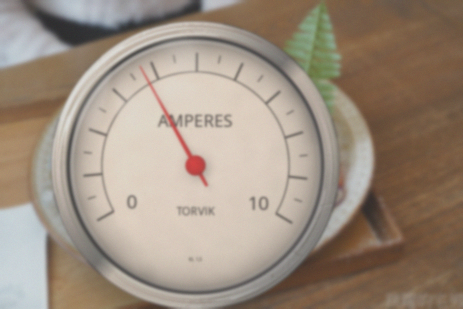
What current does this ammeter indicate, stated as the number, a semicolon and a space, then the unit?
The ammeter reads 3.75; A
